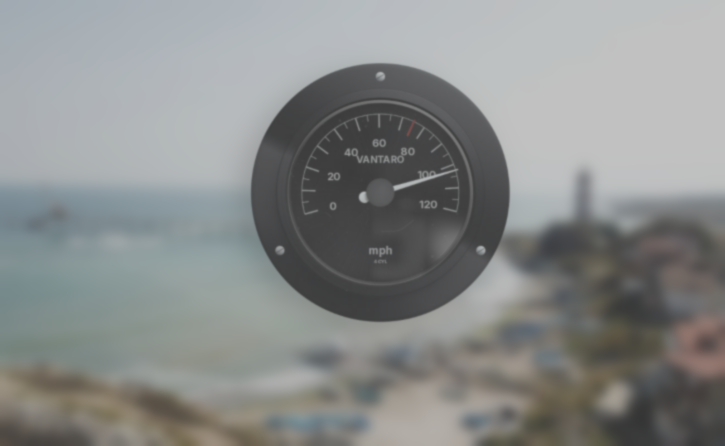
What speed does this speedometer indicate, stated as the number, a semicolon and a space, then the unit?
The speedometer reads 102.5; mph
